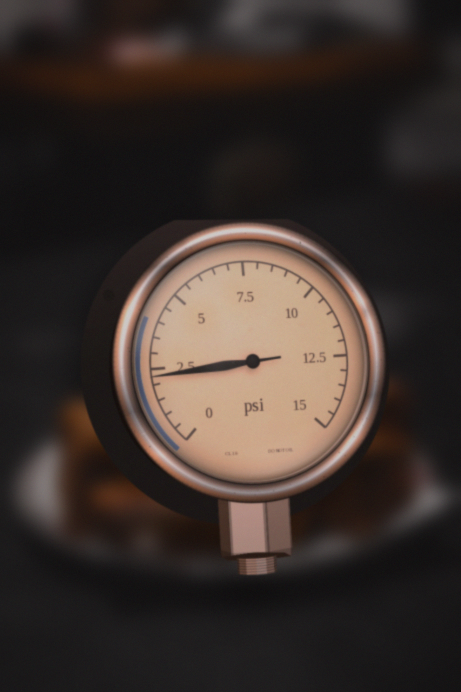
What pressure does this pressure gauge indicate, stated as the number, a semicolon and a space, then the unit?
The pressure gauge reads 2.25; psi
